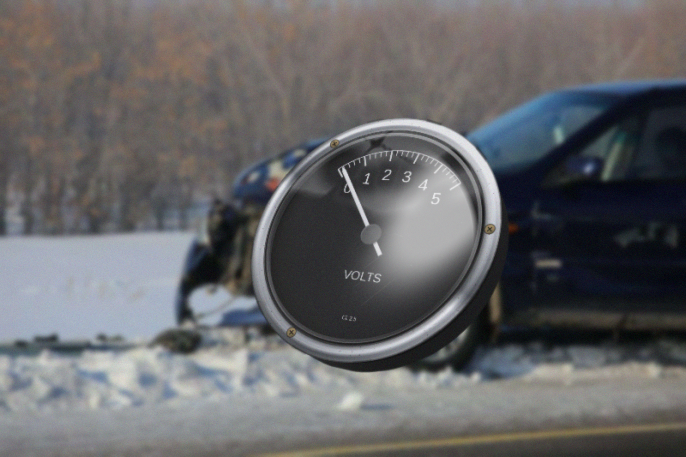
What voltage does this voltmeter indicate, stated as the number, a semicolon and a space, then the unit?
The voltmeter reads 0.2; V
